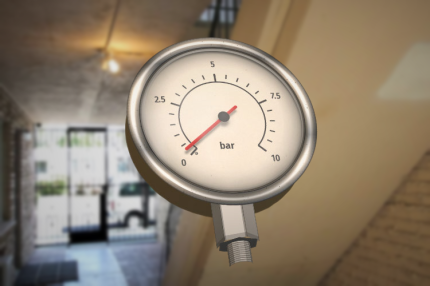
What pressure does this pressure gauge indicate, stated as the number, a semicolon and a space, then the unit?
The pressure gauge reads 0.25; bar
